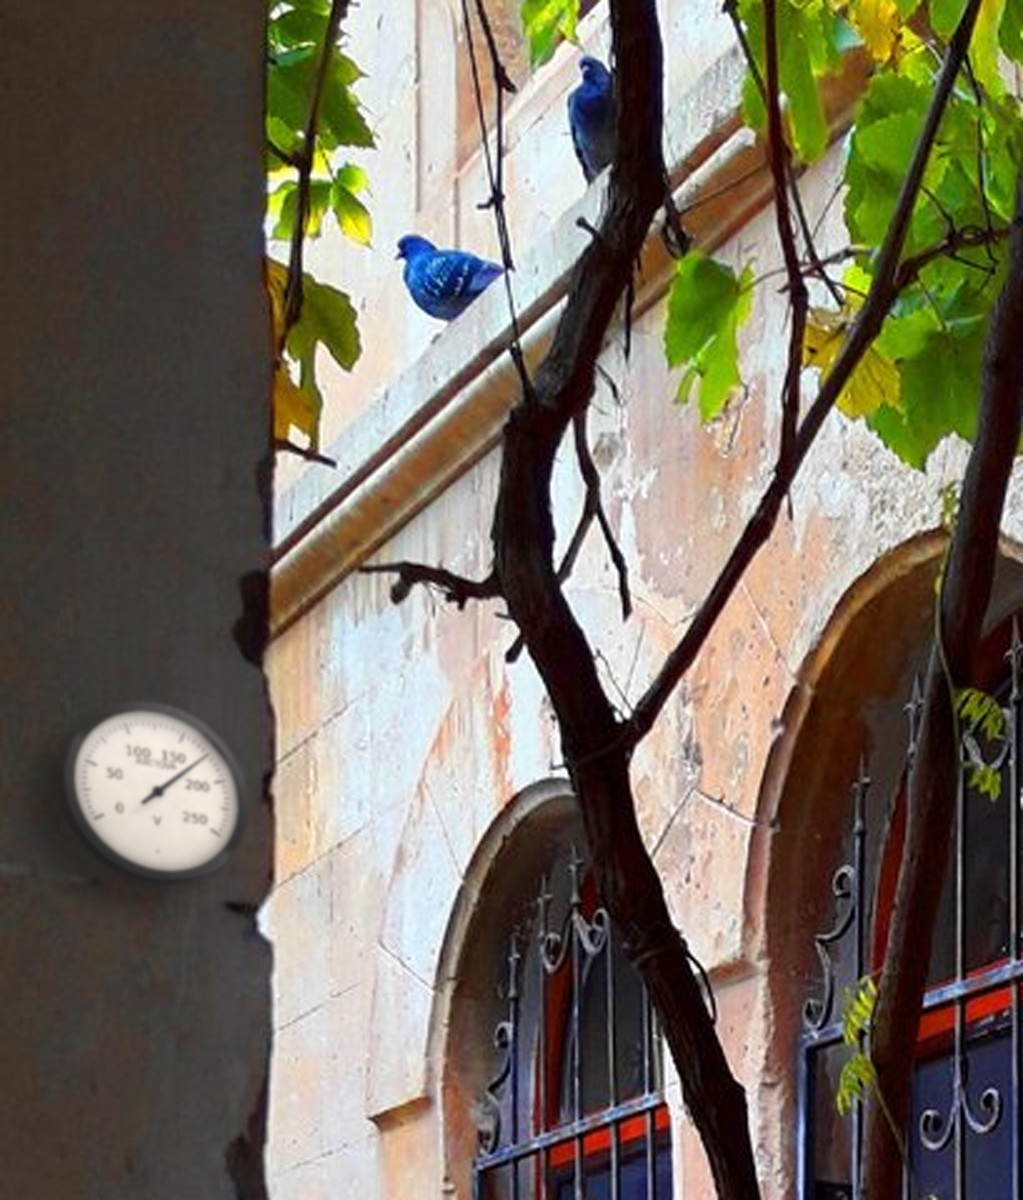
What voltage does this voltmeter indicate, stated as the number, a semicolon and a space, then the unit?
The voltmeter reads 175; V
